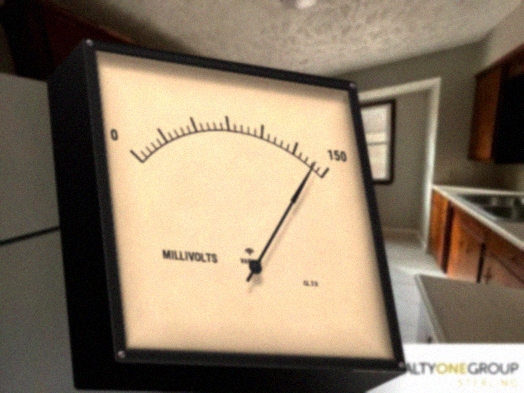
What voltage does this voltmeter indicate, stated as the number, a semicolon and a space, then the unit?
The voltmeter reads 140; mV
